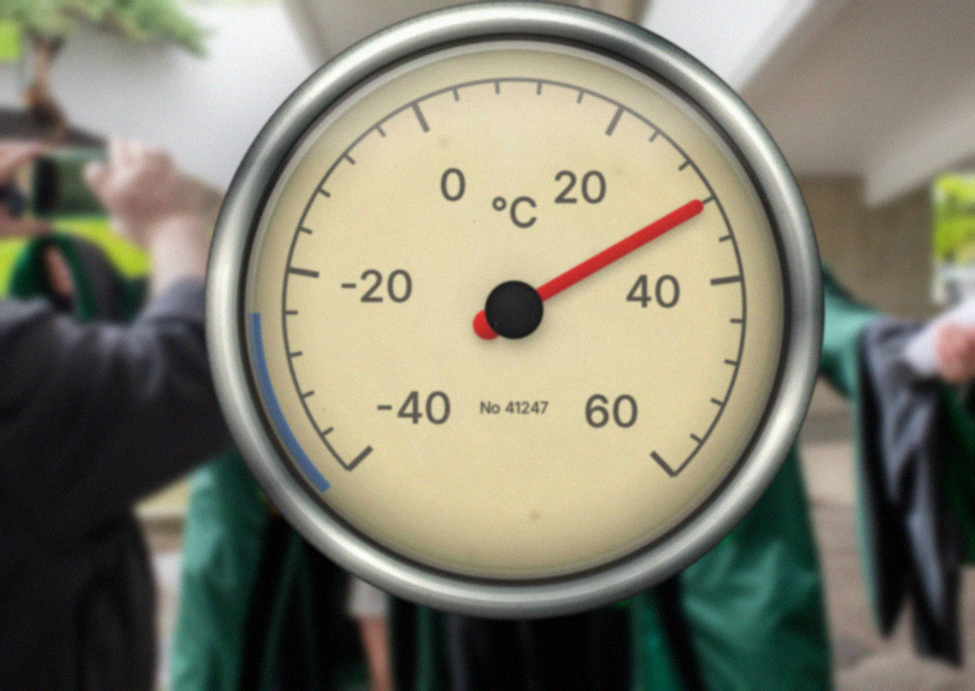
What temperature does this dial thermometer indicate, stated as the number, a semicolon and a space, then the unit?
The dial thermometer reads 32; °C
